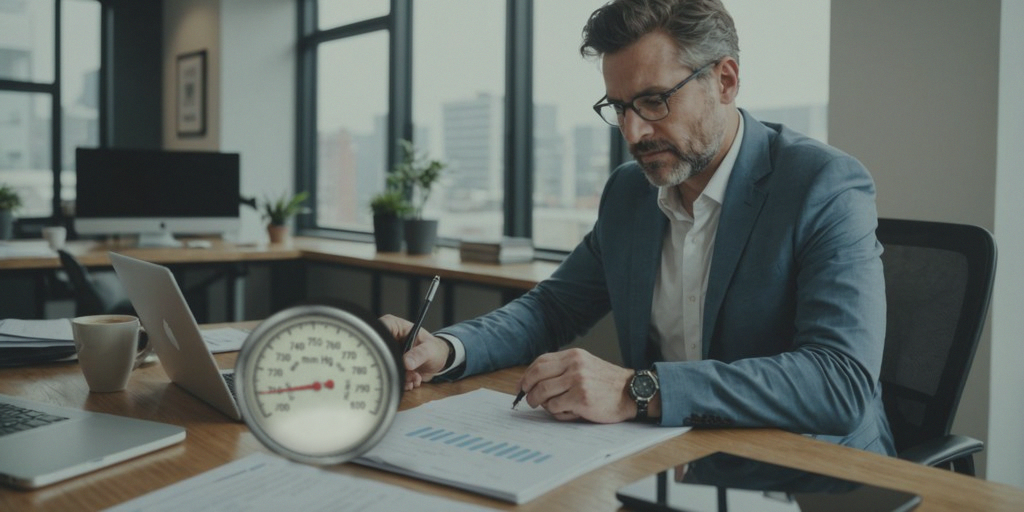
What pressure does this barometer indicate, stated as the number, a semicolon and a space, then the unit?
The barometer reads 710; mmHg
